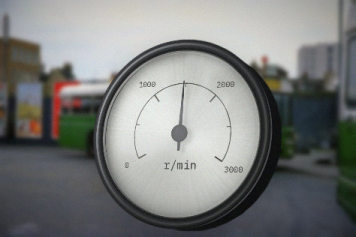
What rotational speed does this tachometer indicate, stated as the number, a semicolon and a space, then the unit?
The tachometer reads 1500; rpm
